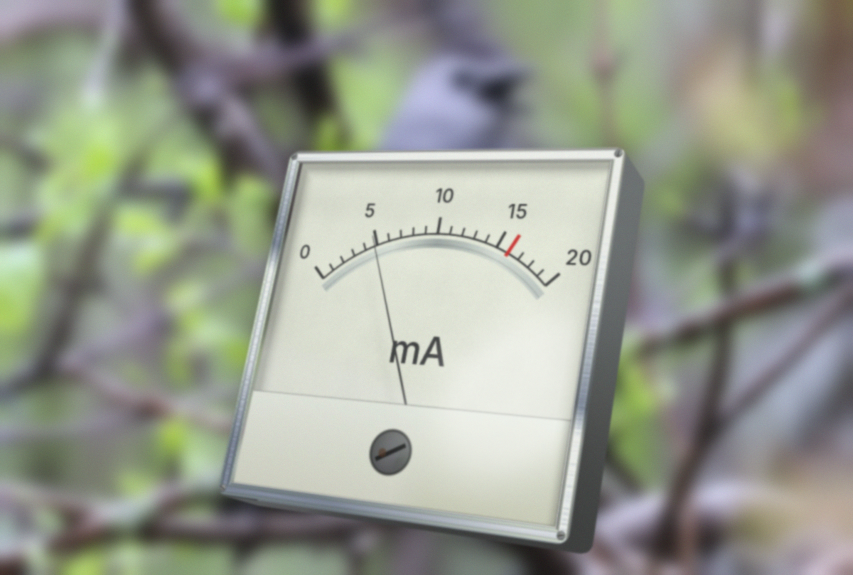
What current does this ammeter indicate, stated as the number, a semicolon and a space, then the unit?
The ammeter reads 5; mA
